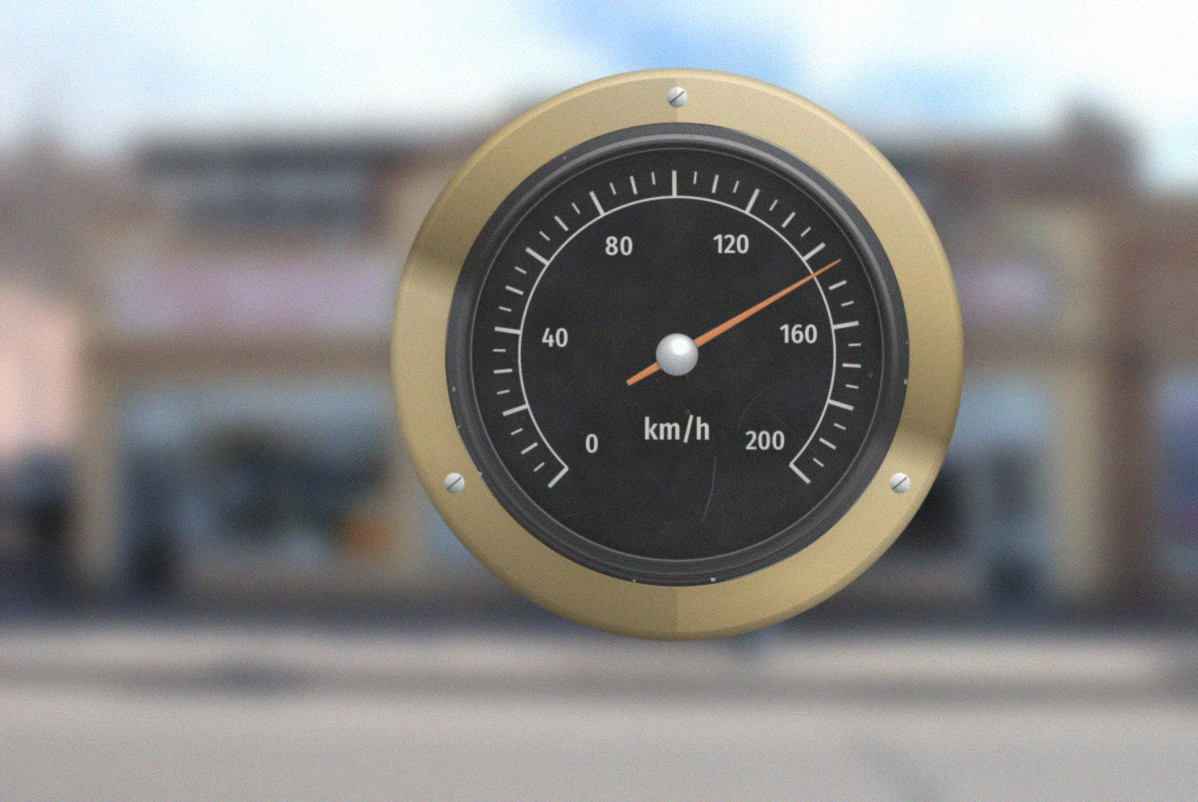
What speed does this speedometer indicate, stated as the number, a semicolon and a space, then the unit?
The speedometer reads 145; km/h
